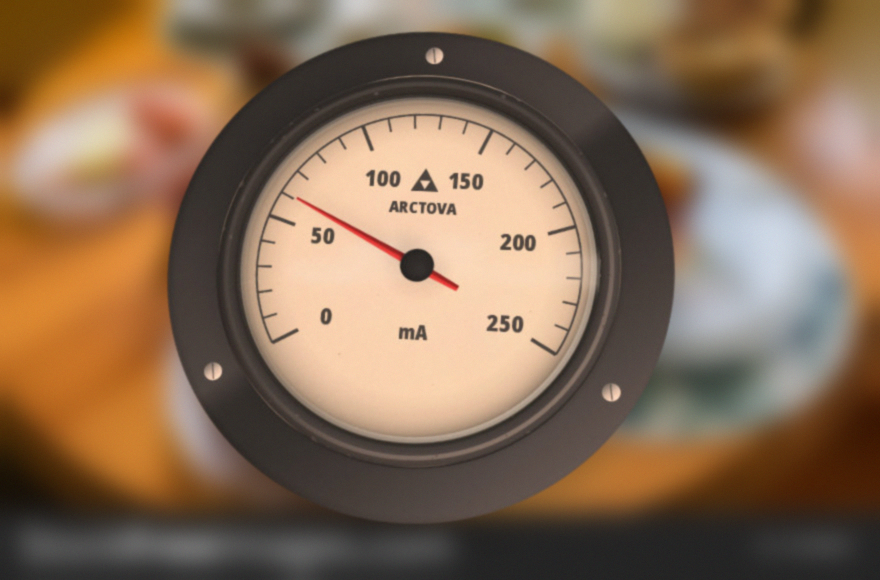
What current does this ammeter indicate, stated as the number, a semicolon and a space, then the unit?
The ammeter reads 60; mA
